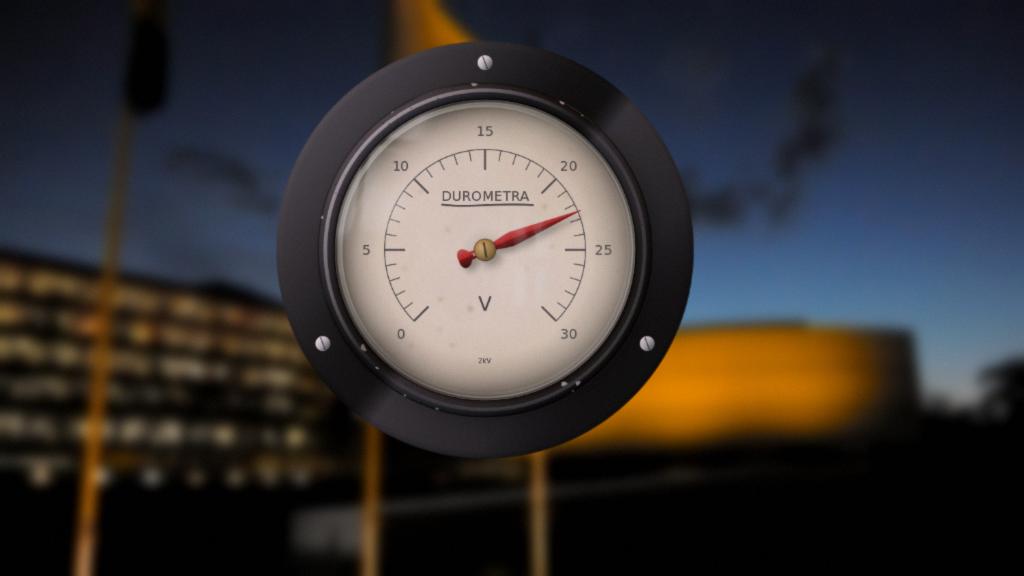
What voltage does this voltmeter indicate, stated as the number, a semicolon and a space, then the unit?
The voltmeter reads 22.5; V
